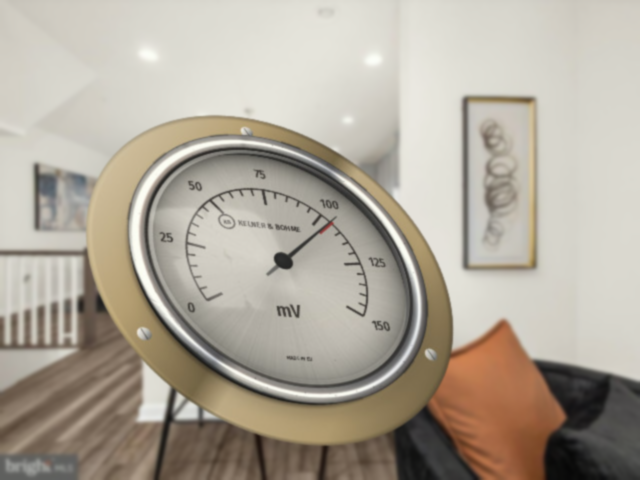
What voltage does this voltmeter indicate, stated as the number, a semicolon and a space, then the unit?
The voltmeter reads 105; mV
